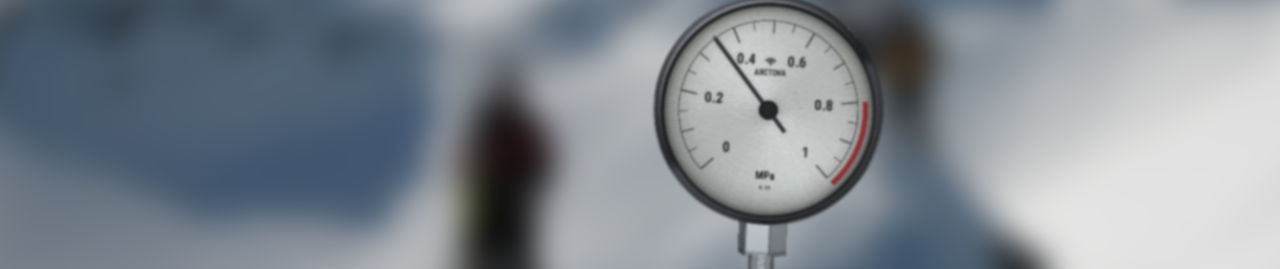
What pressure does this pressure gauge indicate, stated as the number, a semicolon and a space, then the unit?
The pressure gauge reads 0.35; MPa
